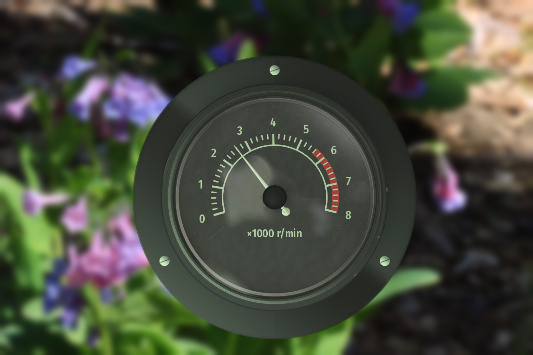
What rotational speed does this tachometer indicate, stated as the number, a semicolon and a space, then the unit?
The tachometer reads 2600; rpm
